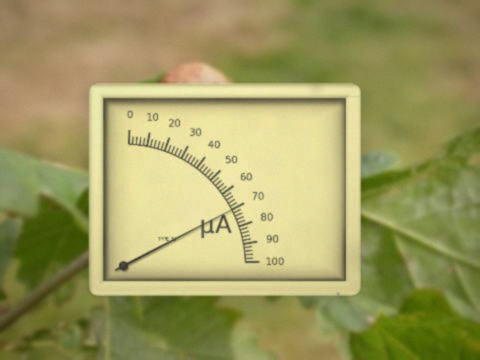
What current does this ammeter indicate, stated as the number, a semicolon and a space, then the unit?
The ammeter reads 70; µA
